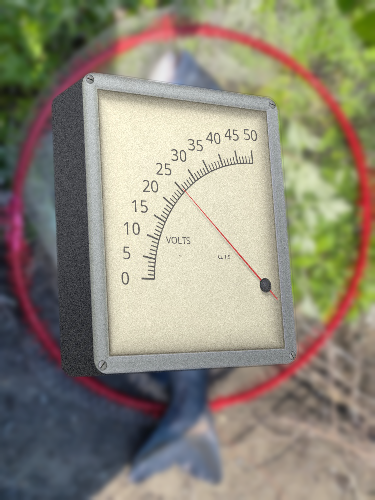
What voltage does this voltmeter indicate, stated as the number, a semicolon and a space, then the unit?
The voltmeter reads 25; V
